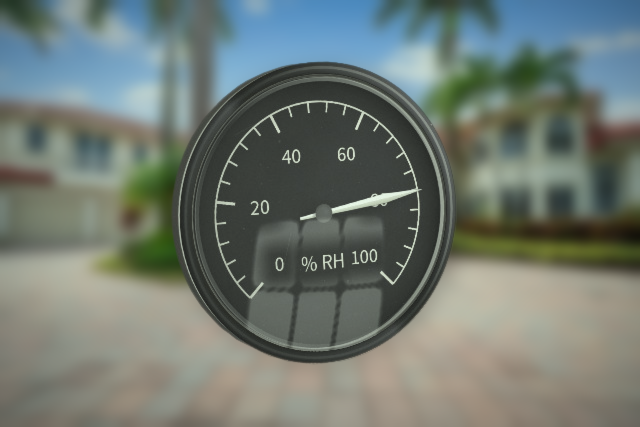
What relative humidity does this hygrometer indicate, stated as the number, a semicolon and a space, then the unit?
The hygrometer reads 80; %
